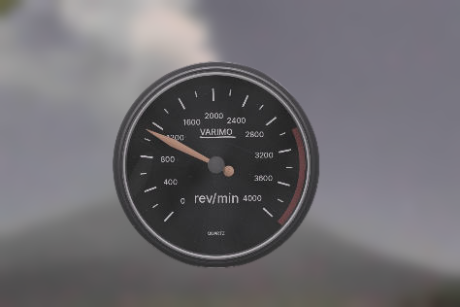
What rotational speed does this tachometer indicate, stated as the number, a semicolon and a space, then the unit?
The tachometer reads 1100; rpm
